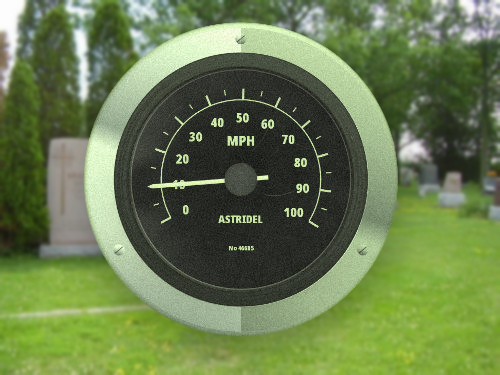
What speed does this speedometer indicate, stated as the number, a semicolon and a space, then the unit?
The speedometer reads 10; mph
